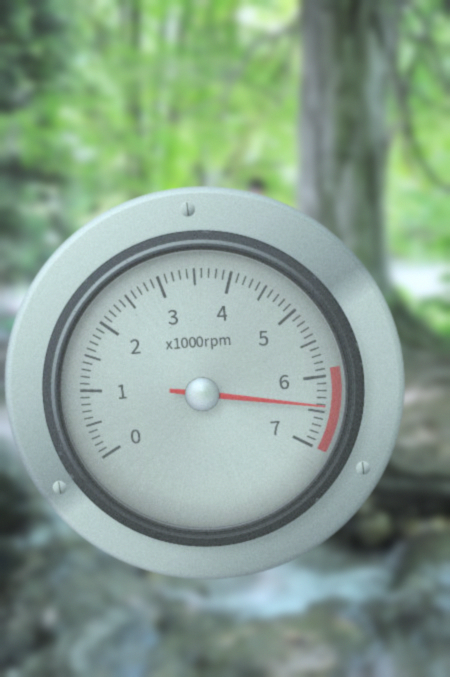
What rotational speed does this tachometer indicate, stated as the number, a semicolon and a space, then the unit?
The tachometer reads 6400; rpm
